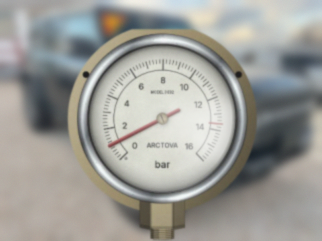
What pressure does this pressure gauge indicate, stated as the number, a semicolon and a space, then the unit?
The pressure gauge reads 1; bar
